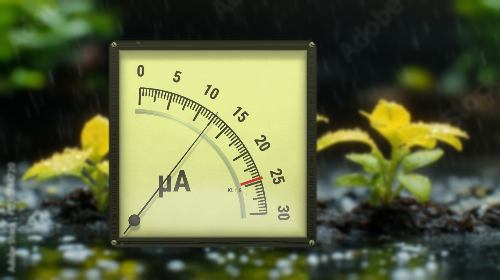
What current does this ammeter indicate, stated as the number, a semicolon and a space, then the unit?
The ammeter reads 12.5; µA
